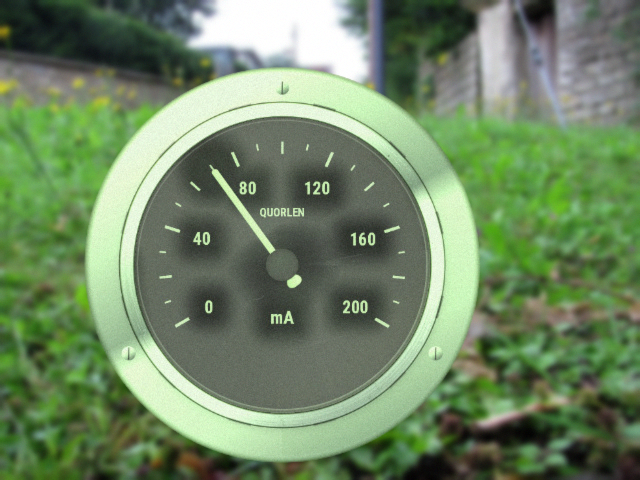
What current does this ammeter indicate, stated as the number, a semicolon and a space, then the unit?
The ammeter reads 70; mA
